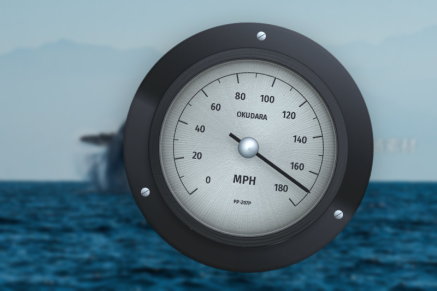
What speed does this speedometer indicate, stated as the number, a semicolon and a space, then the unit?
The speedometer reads 170; mph
